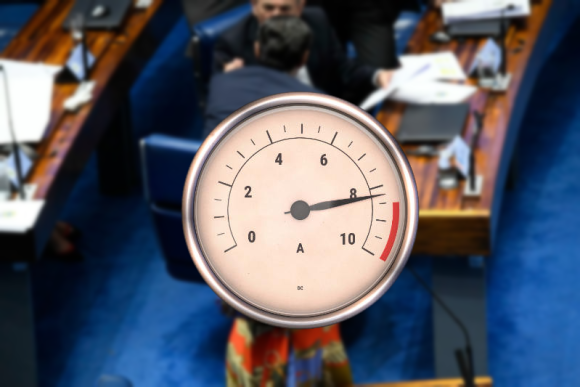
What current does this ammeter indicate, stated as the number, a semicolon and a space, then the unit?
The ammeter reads 8.25; A
